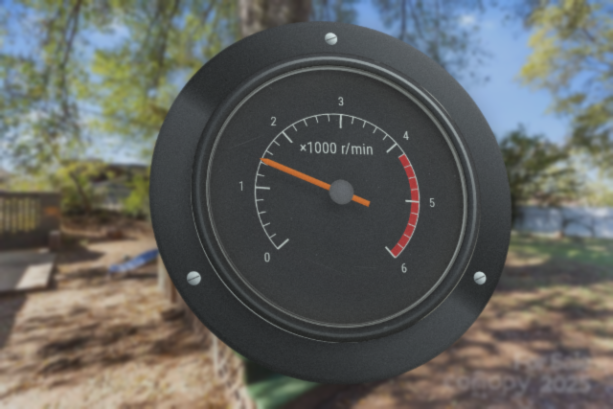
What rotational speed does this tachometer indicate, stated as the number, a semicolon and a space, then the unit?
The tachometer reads 1400; rpm
